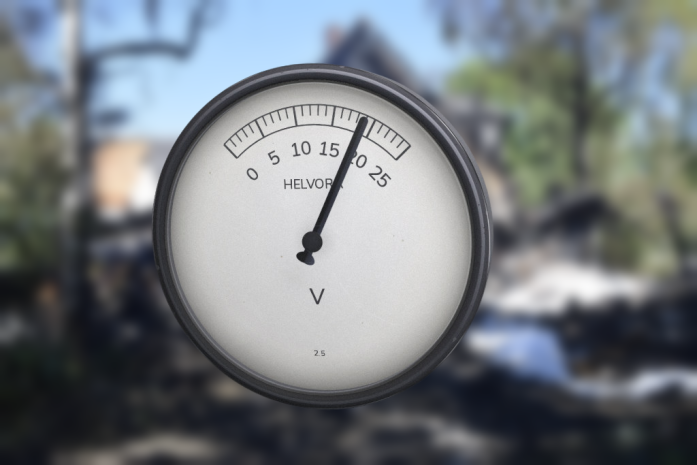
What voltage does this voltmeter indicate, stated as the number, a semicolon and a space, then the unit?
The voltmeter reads 19; V
